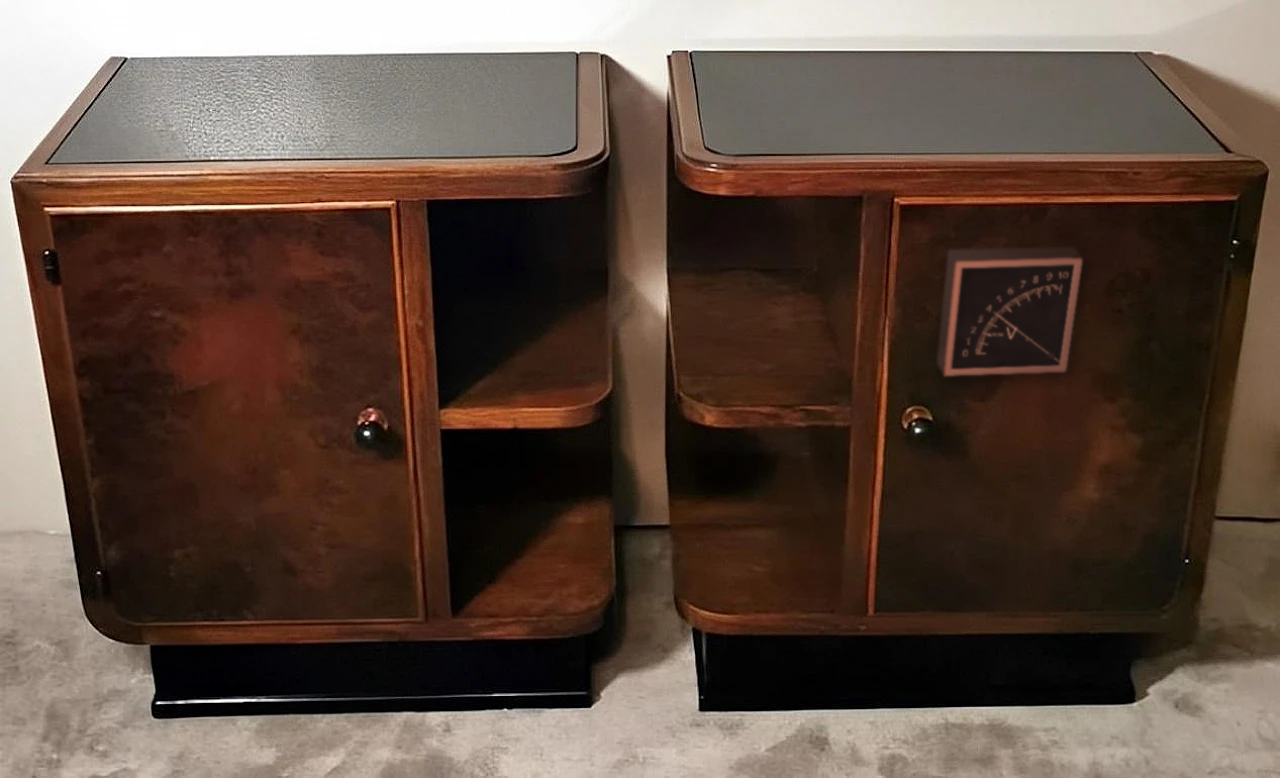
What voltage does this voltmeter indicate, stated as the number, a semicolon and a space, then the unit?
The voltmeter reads 4; V
